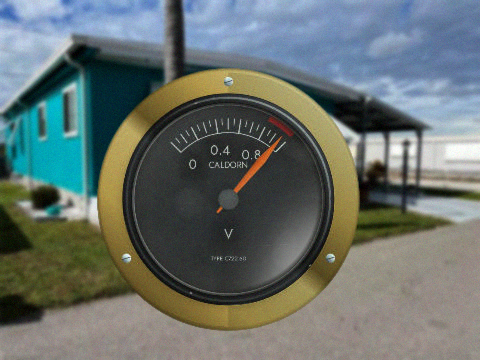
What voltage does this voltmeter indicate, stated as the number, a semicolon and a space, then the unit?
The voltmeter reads 0.95; V
